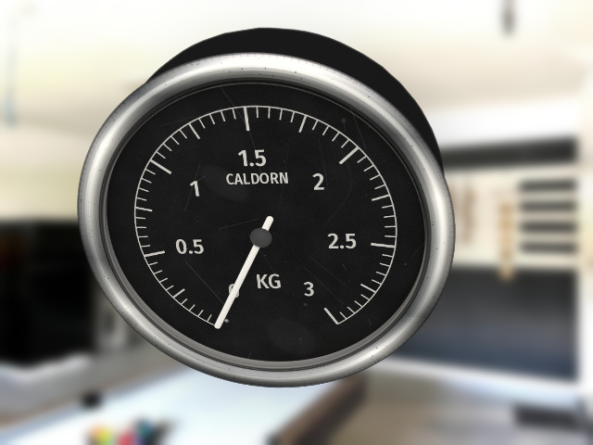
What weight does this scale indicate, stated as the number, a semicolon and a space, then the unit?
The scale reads 0; kg
